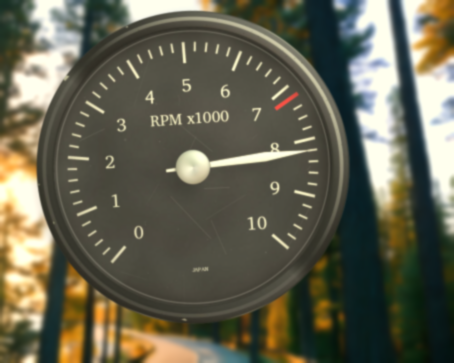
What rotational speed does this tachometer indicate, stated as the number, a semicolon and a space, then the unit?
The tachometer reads 8200; rpm
